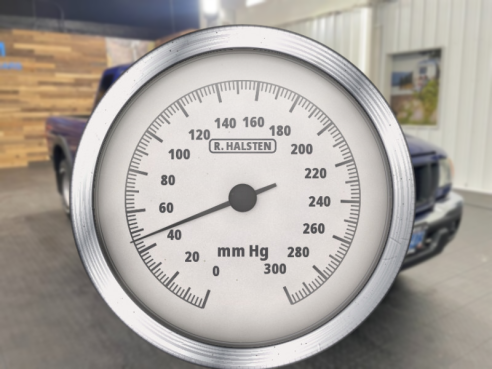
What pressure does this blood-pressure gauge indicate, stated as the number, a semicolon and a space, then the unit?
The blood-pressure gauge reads 46; mmHg
